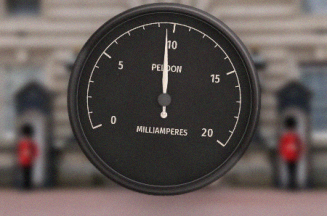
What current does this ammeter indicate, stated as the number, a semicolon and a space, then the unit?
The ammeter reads 9.5; mA
